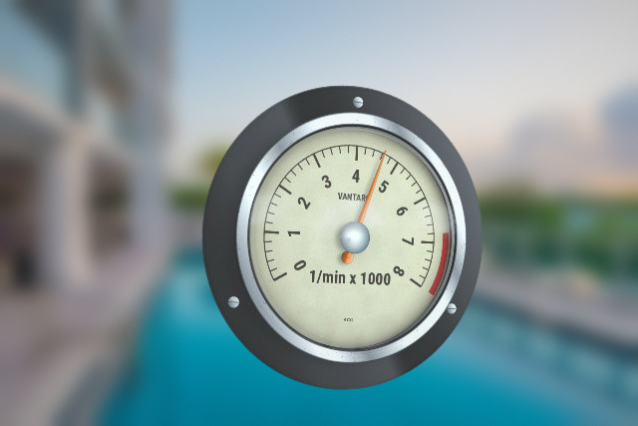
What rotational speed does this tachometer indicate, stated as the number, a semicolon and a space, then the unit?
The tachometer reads 4600; rpm
